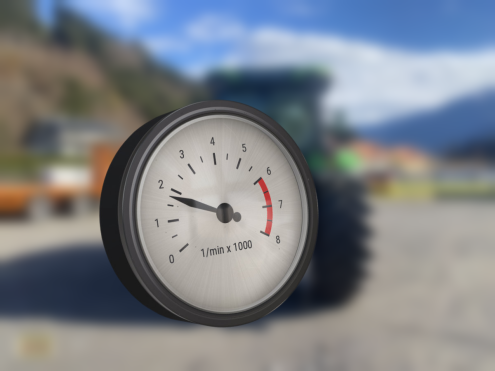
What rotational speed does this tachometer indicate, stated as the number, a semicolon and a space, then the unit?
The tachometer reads 1750; rpm
